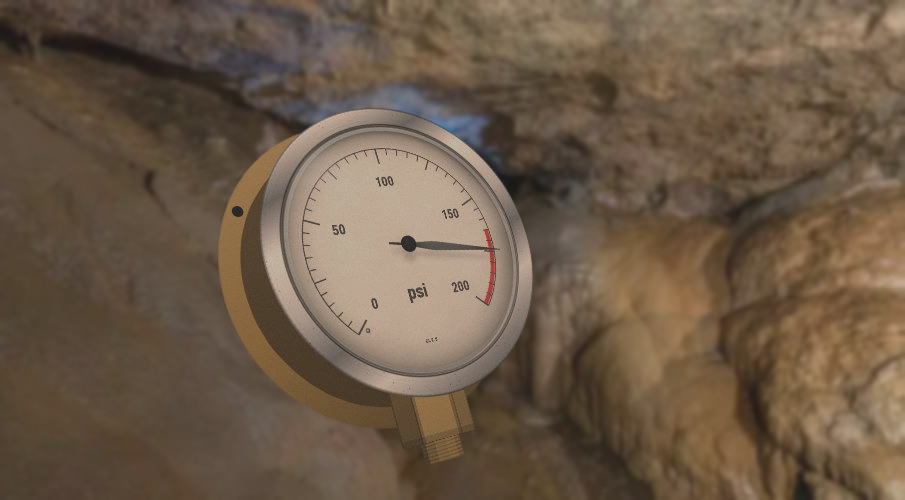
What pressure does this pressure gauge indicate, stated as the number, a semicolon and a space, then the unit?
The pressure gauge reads 175; psi
